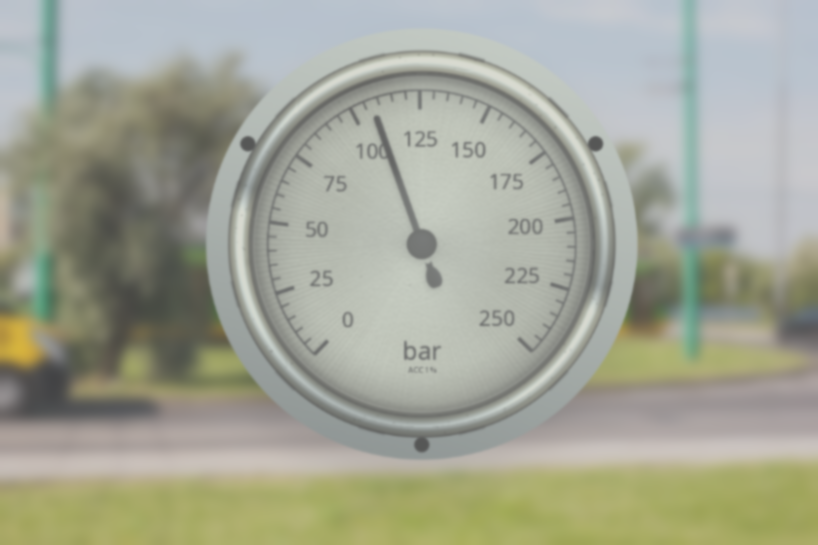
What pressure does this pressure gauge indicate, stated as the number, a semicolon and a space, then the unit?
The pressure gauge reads 107.5; bar
